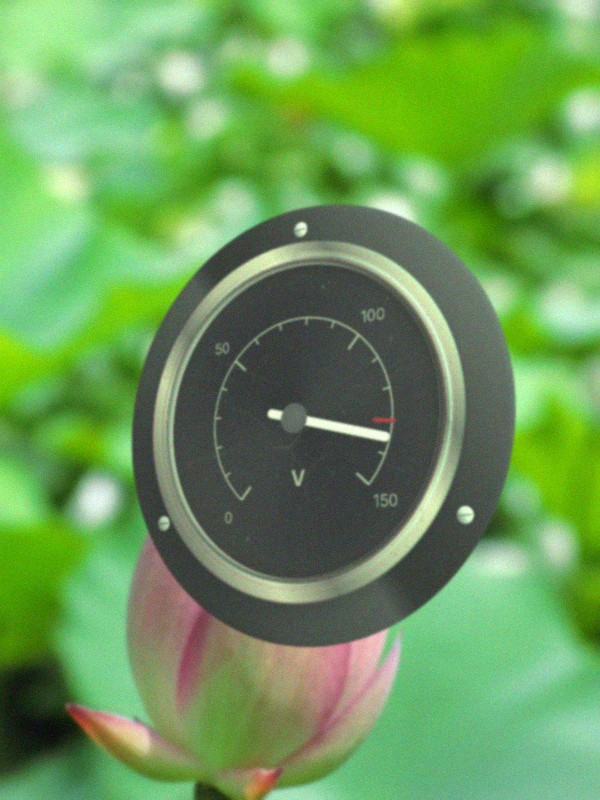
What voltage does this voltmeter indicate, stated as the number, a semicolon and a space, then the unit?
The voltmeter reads 135; V
